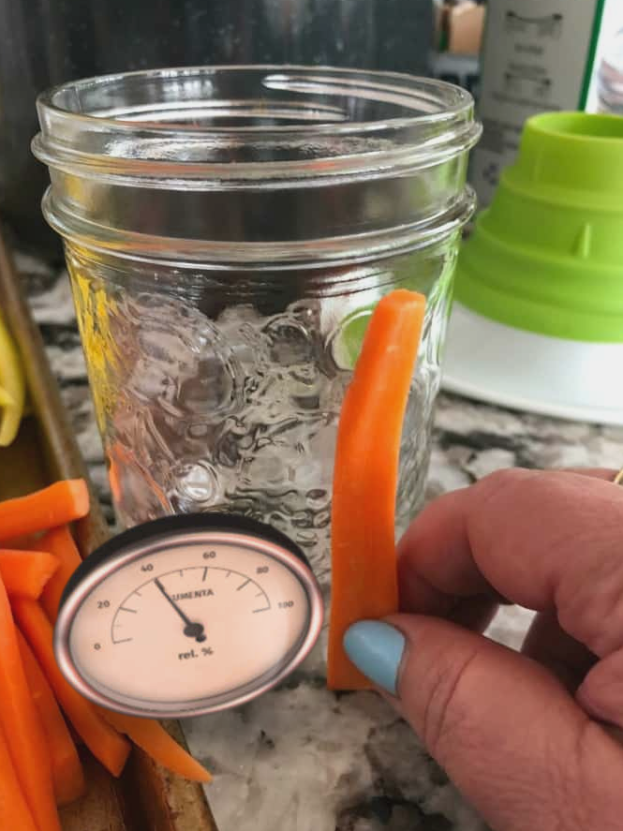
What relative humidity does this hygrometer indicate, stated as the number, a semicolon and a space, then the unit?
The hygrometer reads 40; %
